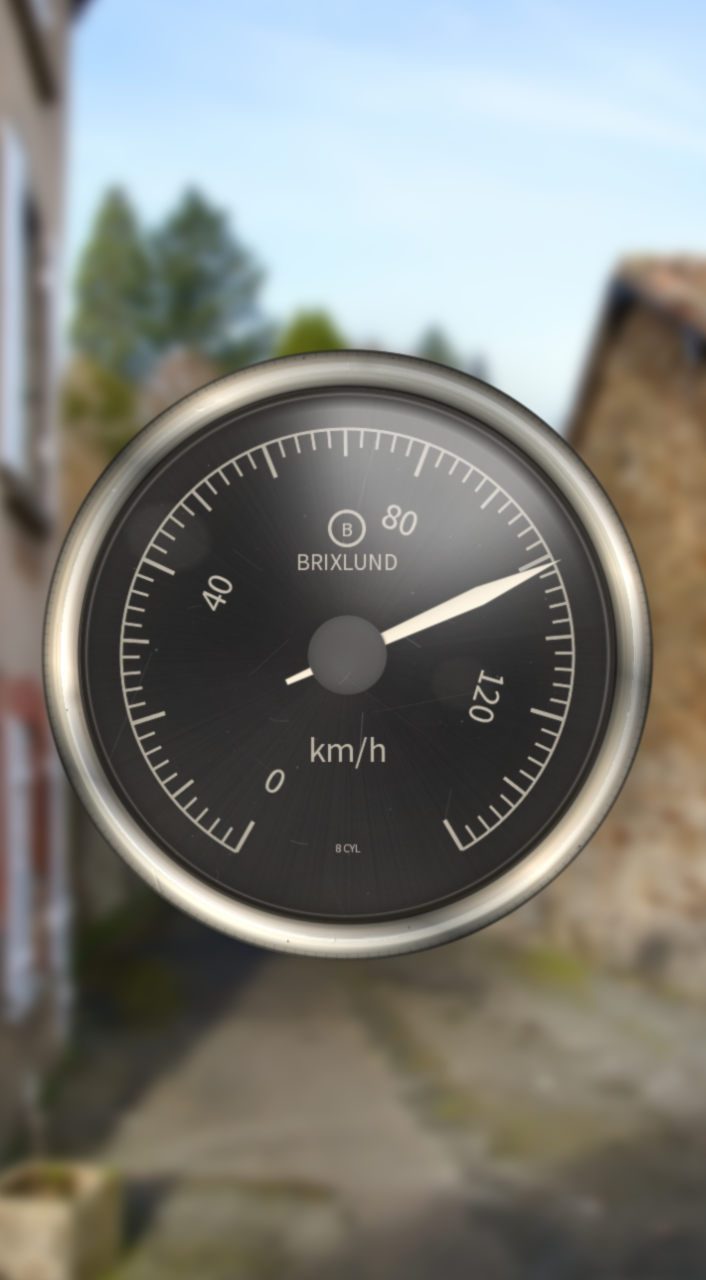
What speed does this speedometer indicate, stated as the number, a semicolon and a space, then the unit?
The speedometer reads 101; km/h
